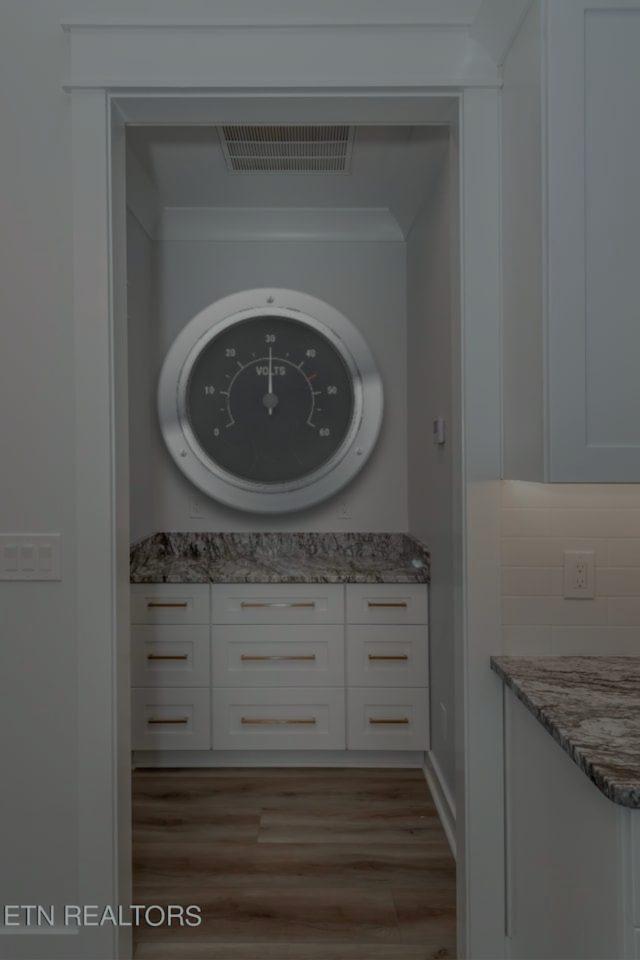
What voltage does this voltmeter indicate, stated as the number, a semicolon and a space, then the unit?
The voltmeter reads 30; V
